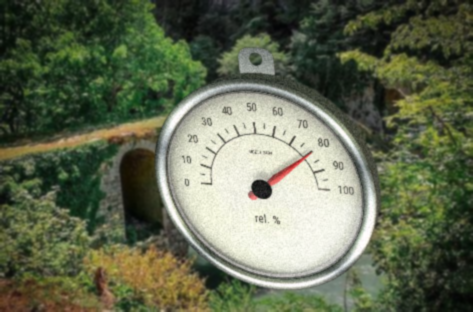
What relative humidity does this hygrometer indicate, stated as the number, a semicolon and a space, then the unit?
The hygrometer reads 80; %
